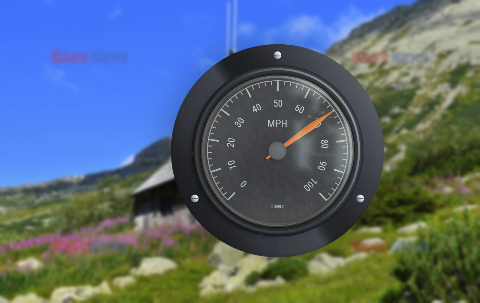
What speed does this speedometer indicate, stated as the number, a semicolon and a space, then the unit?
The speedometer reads 70; mph
